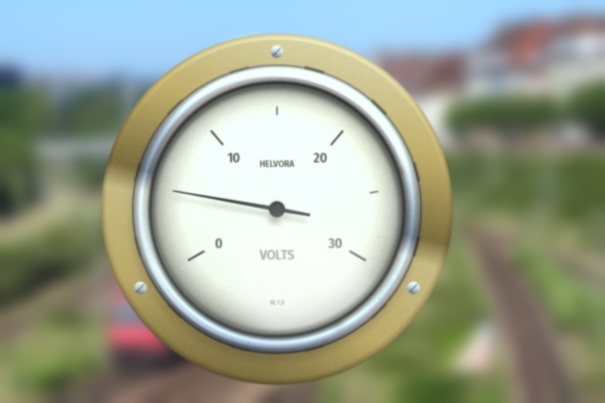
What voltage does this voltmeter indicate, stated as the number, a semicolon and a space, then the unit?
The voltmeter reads 5; V
